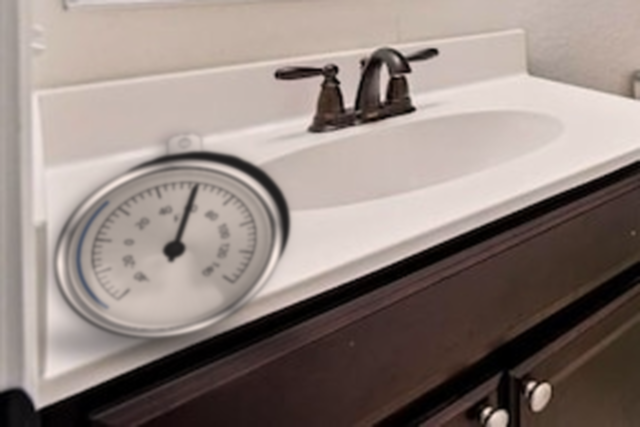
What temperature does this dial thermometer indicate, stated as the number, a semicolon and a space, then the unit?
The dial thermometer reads 60; °F
